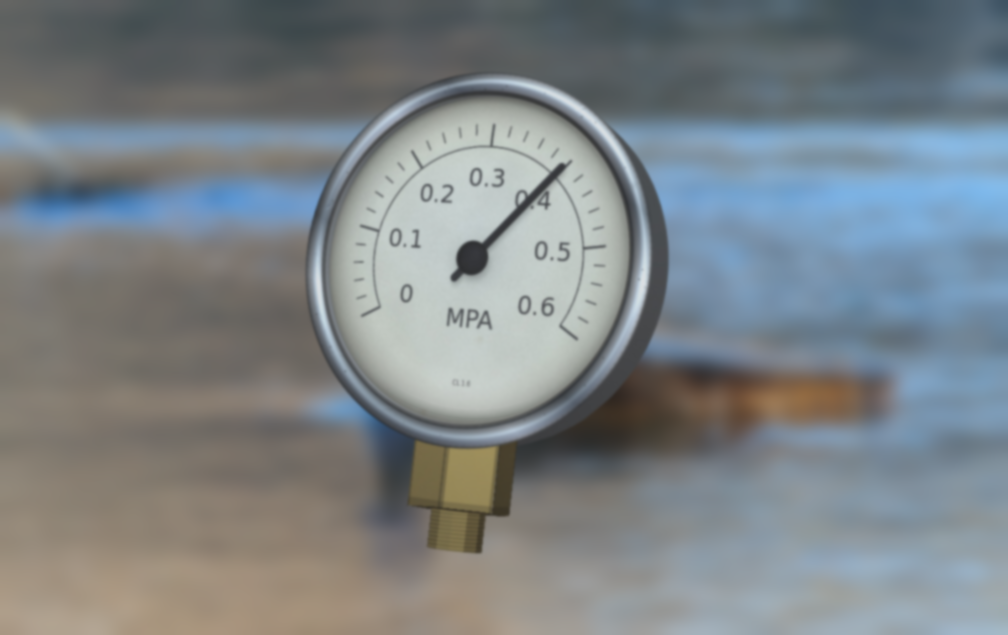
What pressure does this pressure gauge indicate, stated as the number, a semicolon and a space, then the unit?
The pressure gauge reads 0.4; MPa
